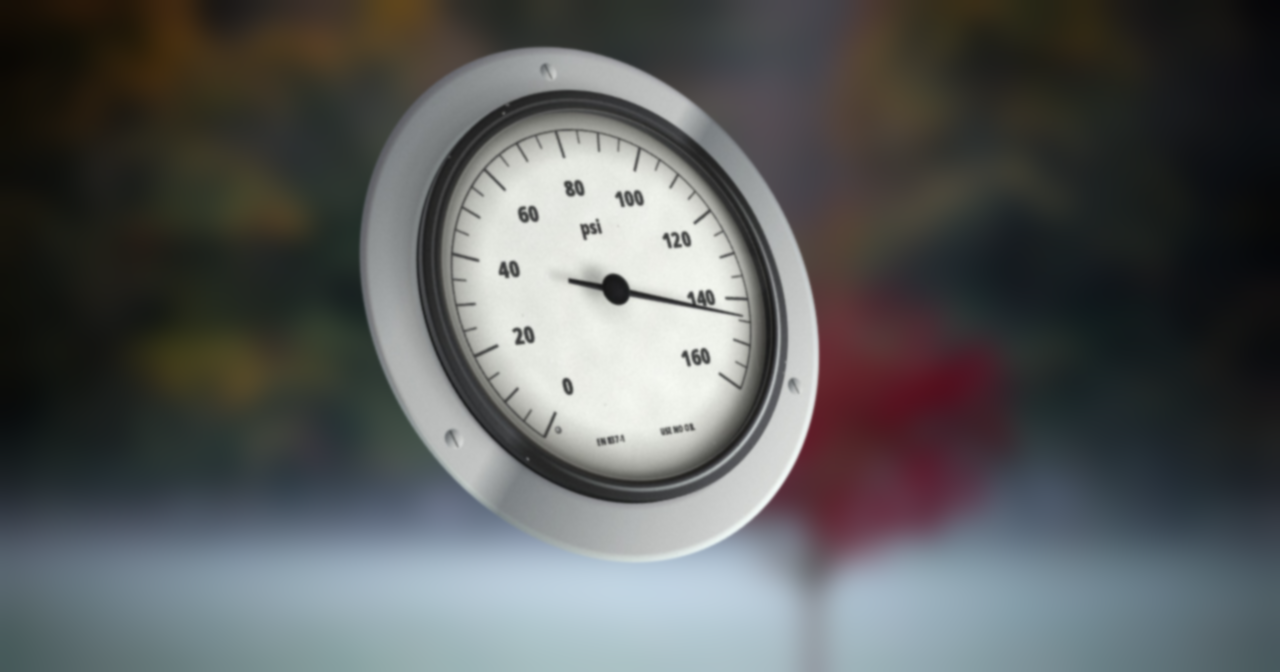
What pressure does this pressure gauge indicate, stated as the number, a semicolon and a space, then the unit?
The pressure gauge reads 145; psi
